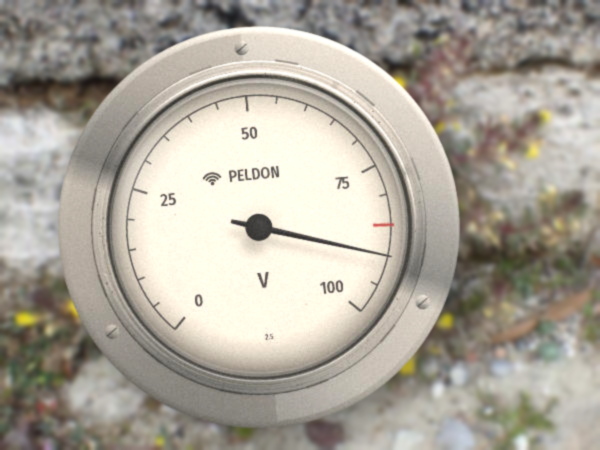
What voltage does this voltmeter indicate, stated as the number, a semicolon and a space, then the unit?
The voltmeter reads 90; V
